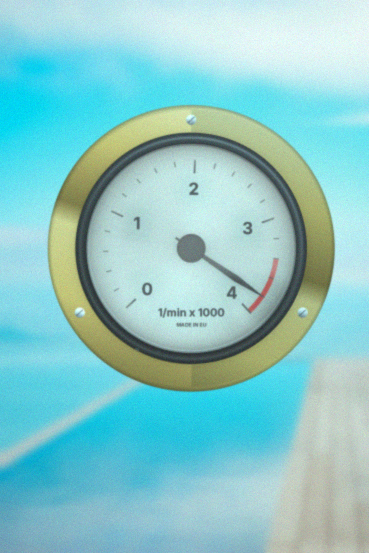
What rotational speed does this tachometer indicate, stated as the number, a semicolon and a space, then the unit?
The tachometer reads 3800; rpm
